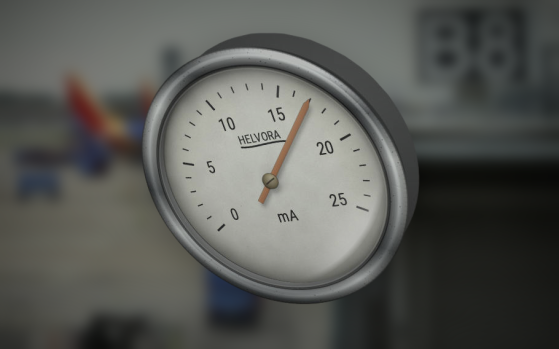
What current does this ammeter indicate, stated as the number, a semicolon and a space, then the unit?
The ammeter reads 17; mA
